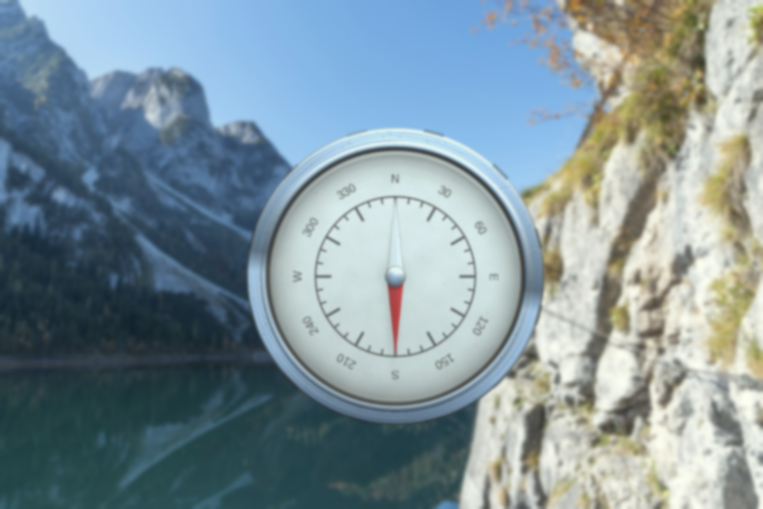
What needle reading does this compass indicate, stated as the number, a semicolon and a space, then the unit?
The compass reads 180; °
